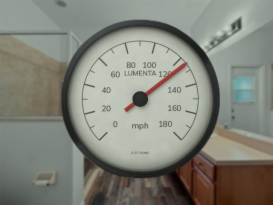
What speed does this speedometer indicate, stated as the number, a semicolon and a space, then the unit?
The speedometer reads 125; mph
